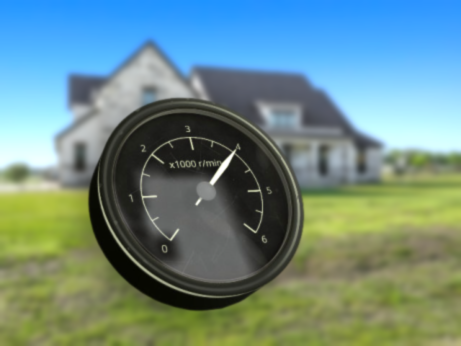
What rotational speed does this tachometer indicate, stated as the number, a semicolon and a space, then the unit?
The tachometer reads 4000; rpm
